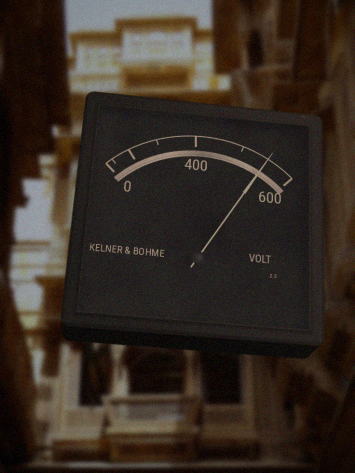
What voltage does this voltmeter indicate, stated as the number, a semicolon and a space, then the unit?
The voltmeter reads 550; V
